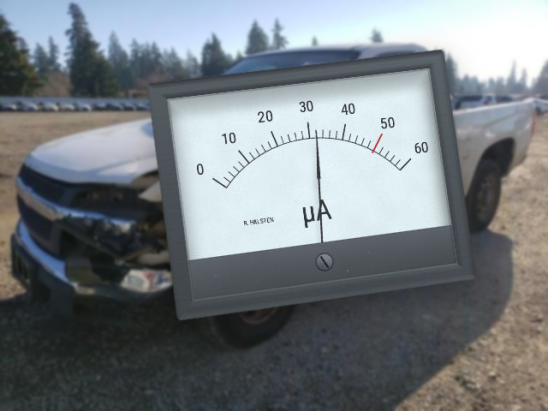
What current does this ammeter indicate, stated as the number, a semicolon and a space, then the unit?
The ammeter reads 32; µA
